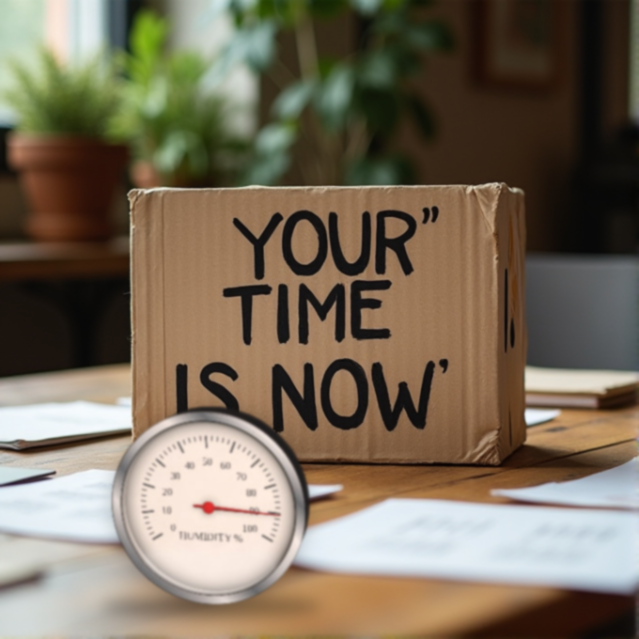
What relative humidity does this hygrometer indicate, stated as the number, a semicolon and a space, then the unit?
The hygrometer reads 90; %
